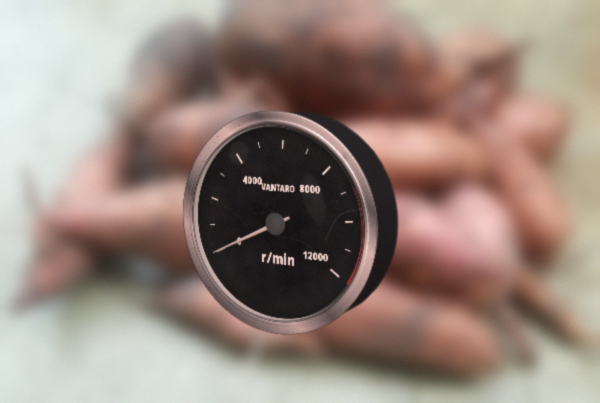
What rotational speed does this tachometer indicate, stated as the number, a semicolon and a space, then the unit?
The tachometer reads 0; rpm
